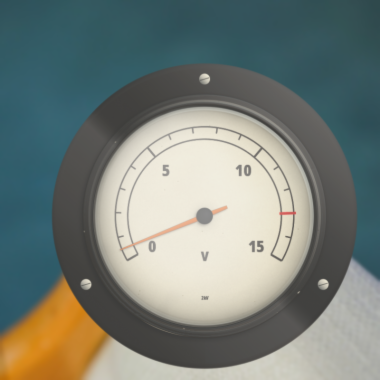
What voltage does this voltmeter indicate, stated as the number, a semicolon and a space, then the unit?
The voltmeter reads 0.5; V
